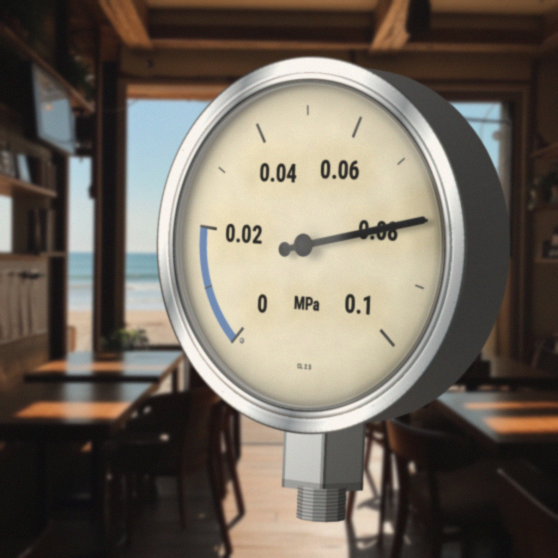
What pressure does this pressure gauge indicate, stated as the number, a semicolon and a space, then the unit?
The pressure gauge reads 0.08; MPa
